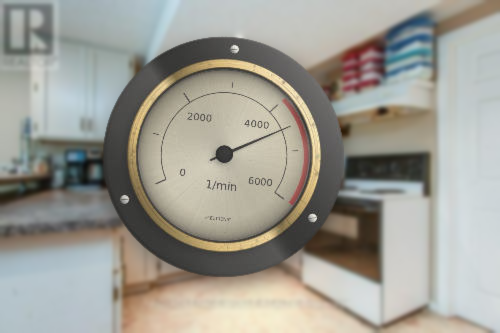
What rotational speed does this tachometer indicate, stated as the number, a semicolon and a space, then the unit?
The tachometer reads 4500; rpm
